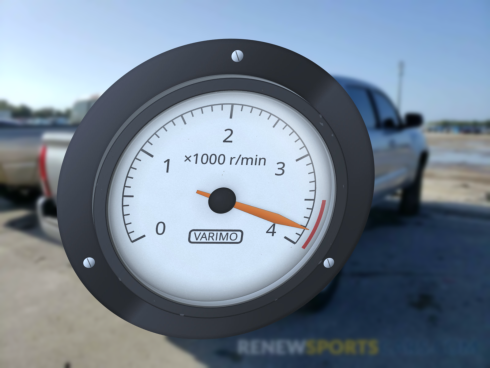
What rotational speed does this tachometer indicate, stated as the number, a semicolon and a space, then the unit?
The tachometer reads 3800; rpm
